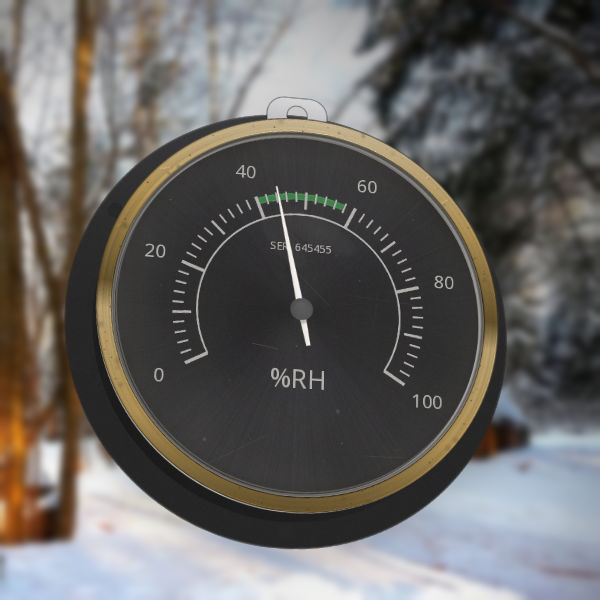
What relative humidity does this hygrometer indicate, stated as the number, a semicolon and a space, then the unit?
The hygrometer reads 44; %
